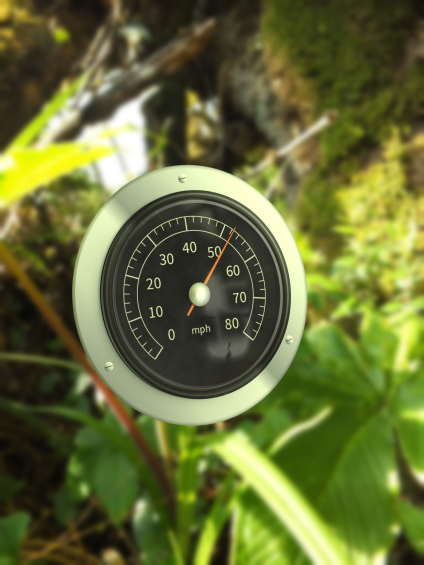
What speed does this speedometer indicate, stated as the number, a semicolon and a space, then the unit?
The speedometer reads 52; mph
